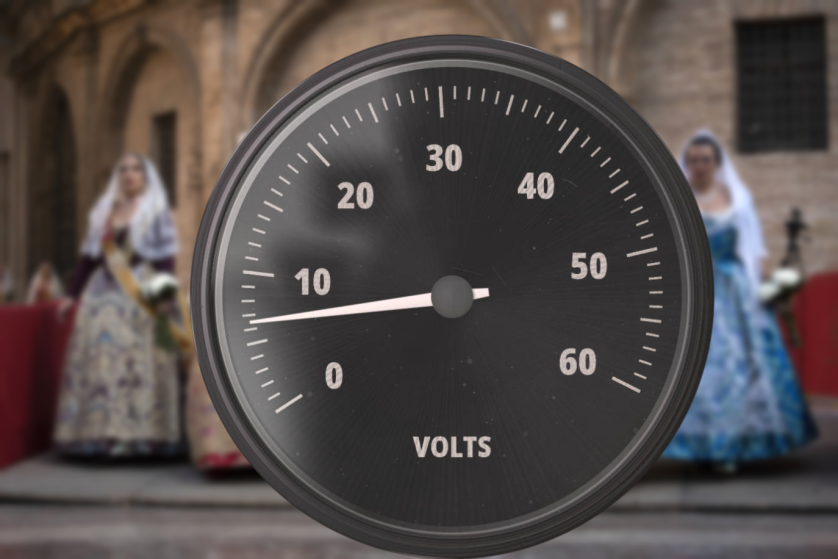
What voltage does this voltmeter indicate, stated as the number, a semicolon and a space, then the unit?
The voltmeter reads 6.5; V
